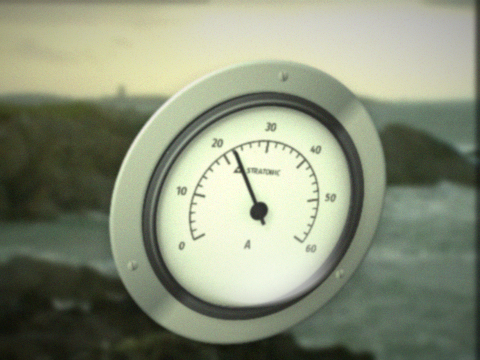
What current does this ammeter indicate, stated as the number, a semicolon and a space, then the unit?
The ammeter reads 22; A
